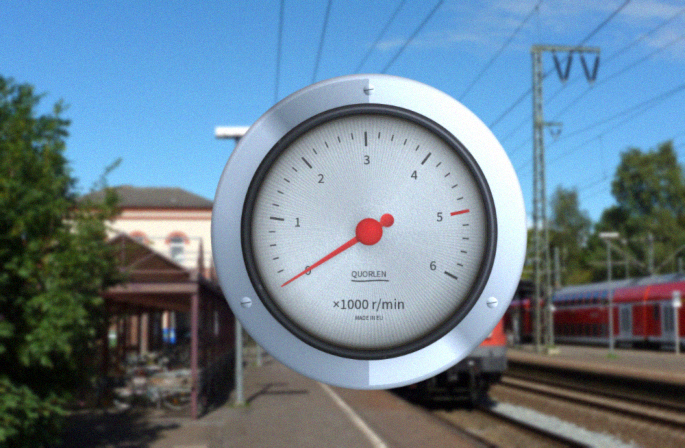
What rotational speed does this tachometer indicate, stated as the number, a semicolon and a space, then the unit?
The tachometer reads 0; rpm
